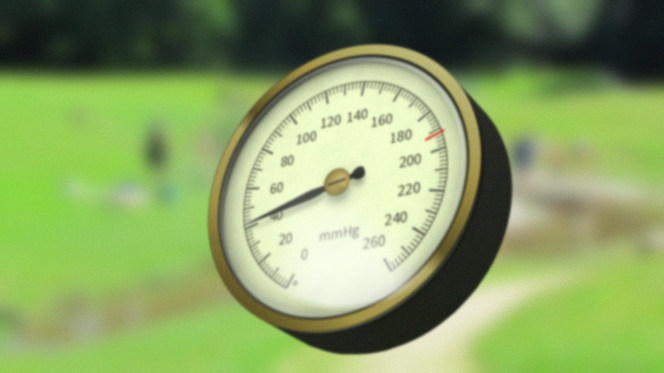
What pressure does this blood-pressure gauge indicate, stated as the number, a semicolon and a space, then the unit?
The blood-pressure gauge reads 40; mmHg
